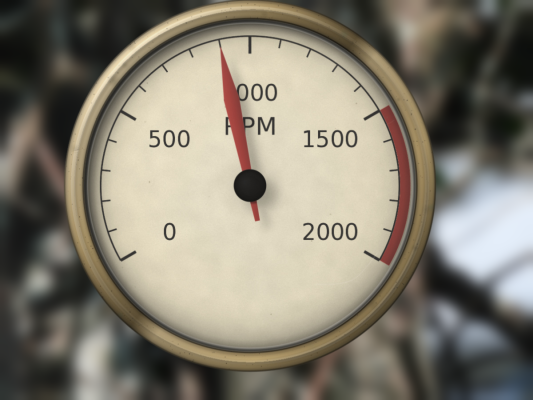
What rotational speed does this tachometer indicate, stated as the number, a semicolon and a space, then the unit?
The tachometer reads 900; rpm
